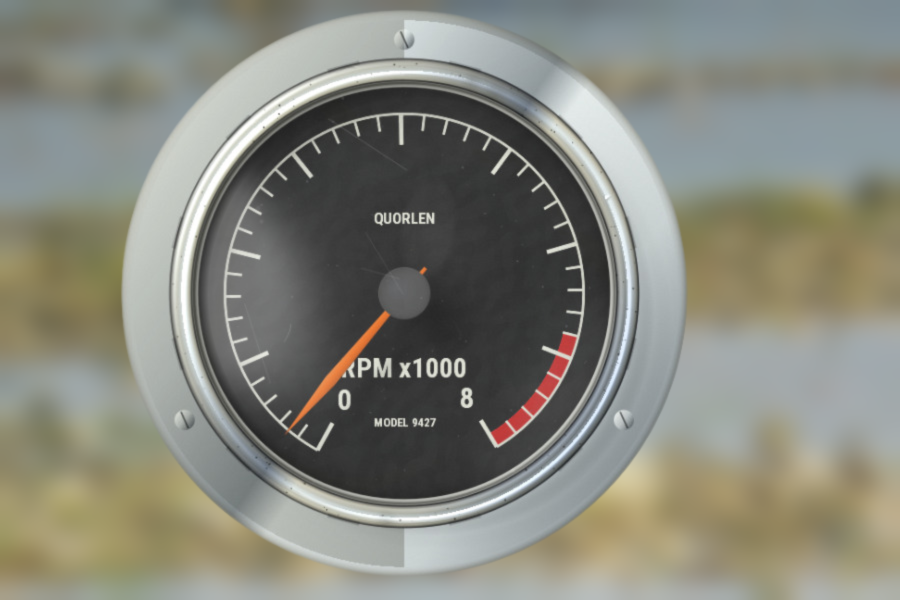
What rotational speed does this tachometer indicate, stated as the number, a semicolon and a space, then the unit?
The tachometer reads 300; rpm
